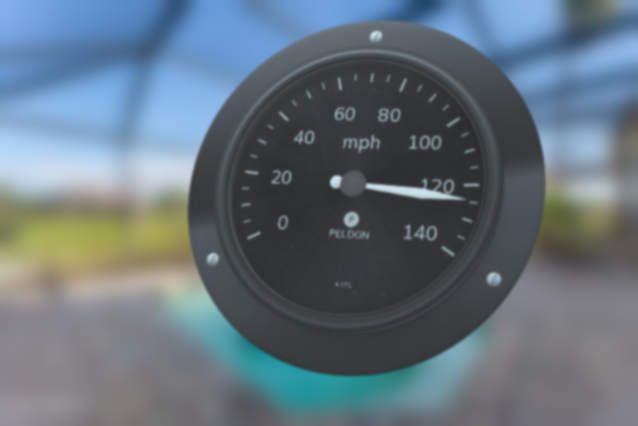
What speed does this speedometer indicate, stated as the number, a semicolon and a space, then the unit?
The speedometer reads 125; mph
